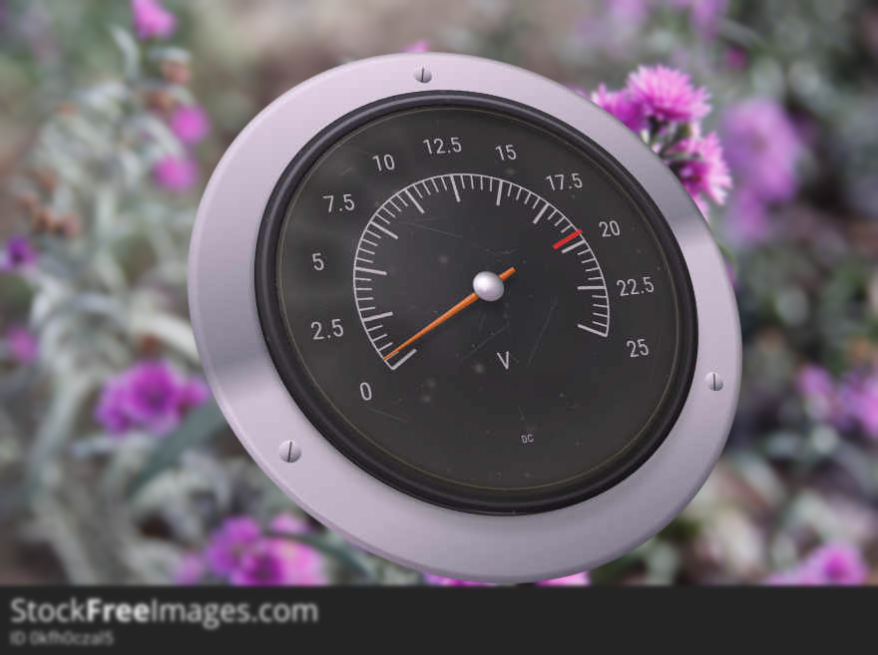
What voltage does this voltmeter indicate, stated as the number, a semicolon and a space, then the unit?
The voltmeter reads 0.5; V
